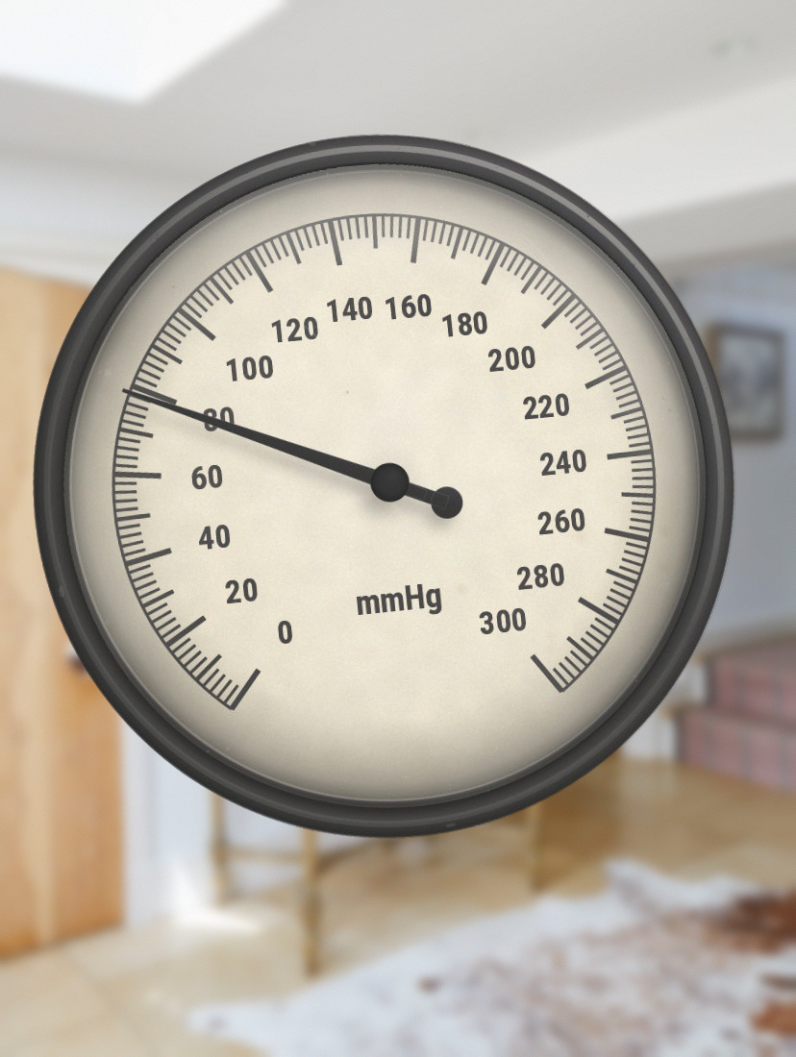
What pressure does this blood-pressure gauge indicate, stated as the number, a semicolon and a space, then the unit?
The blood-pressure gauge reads 78; mmHg
